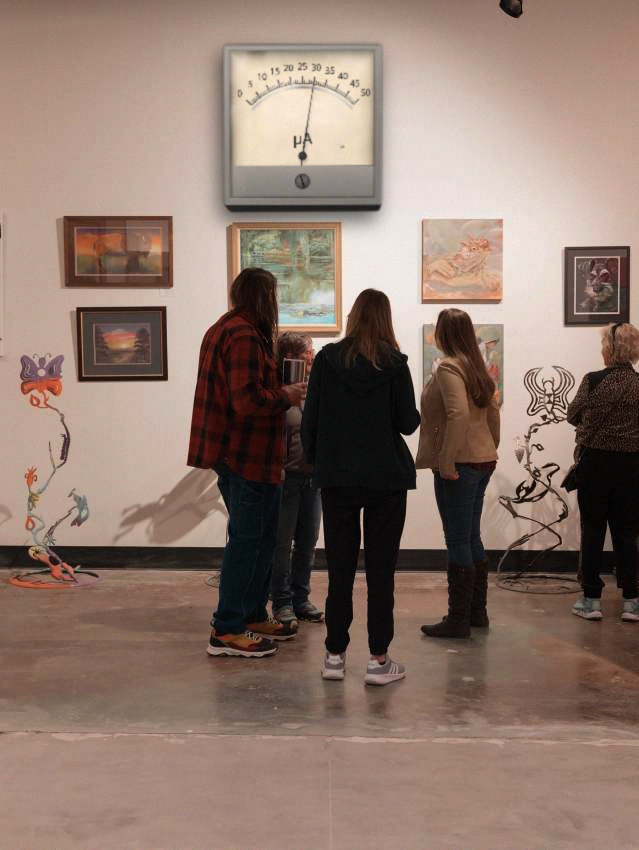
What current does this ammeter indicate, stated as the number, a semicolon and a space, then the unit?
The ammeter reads 30; µA
